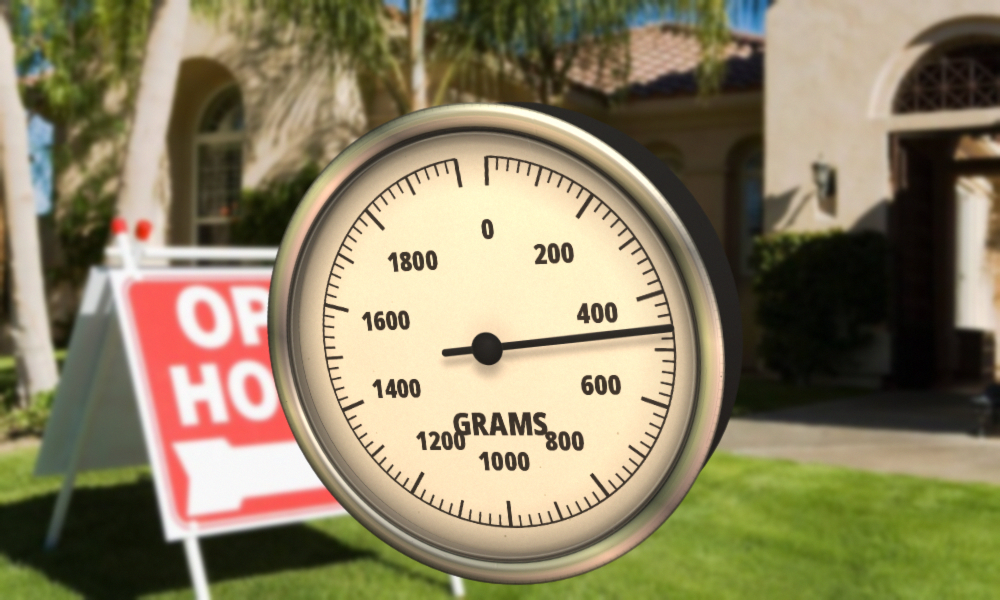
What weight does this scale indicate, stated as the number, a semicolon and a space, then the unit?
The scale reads 460; g
